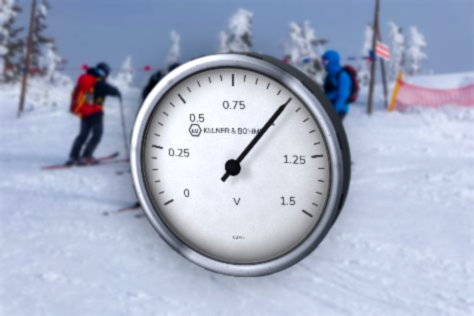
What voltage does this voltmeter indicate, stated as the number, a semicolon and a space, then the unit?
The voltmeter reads 1; V
